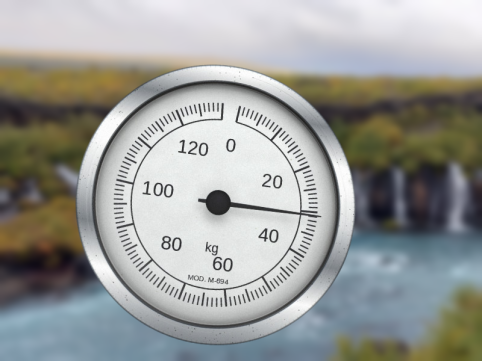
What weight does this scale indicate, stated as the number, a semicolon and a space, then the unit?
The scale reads 31; kg
